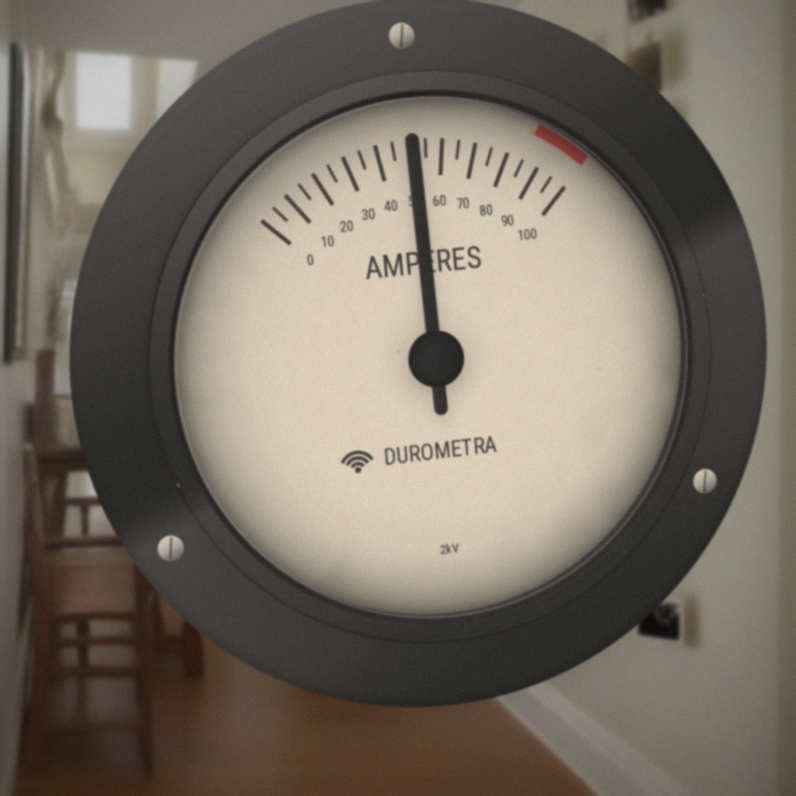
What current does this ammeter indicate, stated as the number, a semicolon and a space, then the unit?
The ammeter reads 50; A
